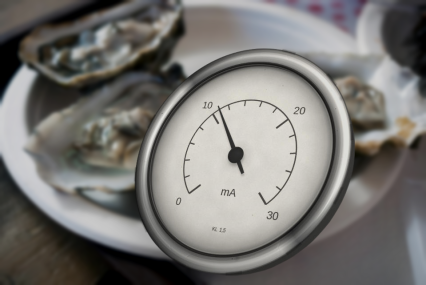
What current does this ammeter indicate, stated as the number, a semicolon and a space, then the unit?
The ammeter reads 11; mA
